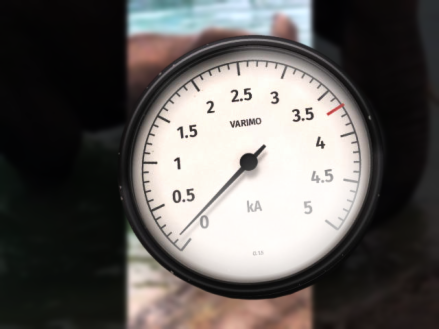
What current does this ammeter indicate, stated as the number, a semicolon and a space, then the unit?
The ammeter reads 0.1; kA
